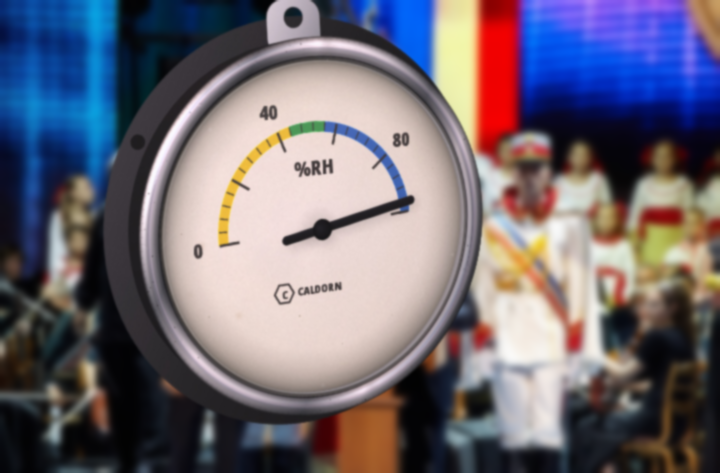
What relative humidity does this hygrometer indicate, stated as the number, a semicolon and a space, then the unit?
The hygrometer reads 96; %
